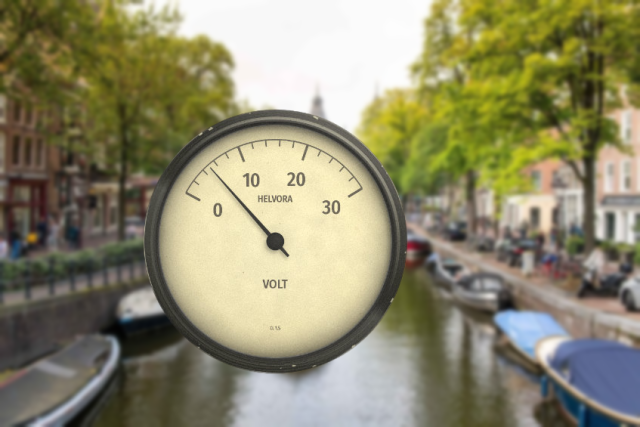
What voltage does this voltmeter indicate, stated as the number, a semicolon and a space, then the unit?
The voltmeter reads 5; V
